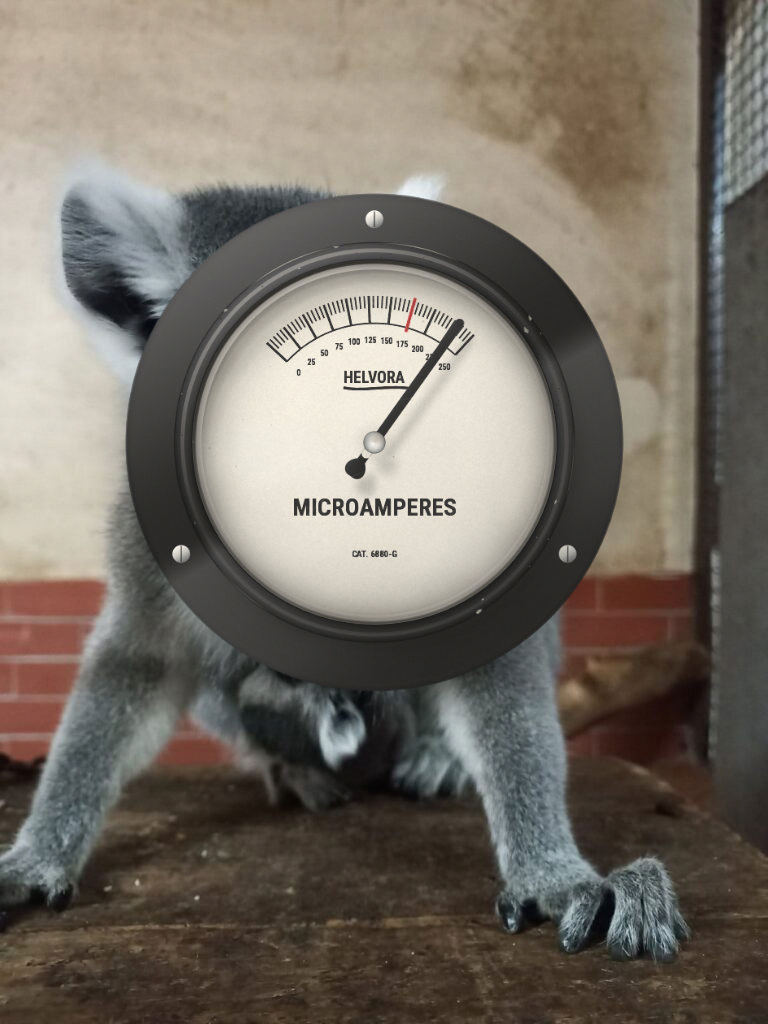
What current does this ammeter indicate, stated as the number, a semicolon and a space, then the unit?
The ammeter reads 230; µA
